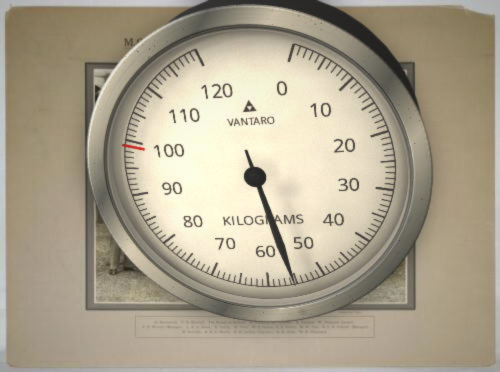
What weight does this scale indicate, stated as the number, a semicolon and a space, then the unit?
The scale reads 55; kg
